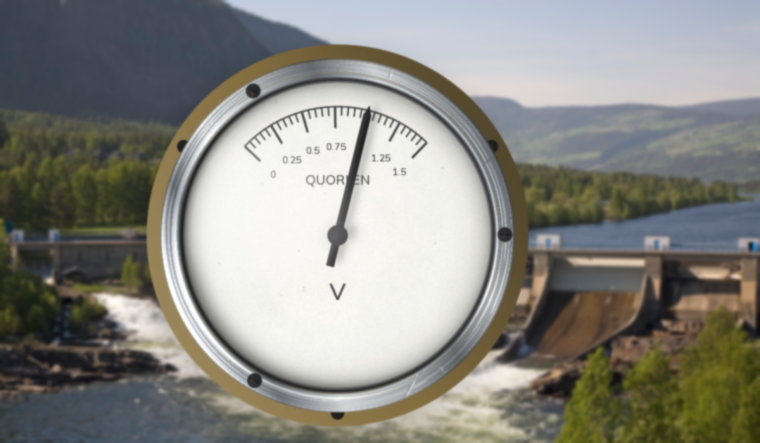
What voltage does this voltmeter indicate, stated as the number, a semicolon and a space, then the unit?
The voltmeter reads 1; V
